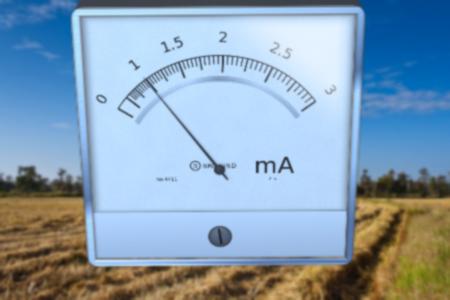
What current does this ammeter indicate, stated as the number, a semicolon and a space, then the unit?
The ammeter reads 1; mA
